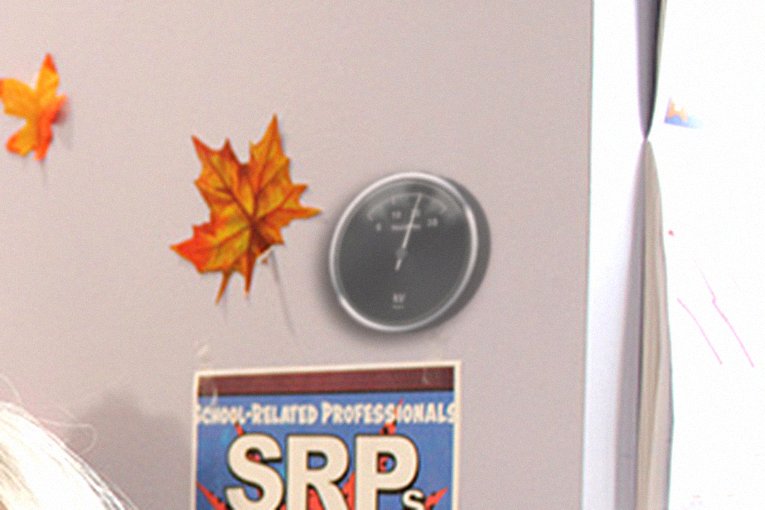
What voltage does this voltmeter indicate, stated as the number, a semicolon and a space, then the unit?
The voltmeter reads 20; kV
